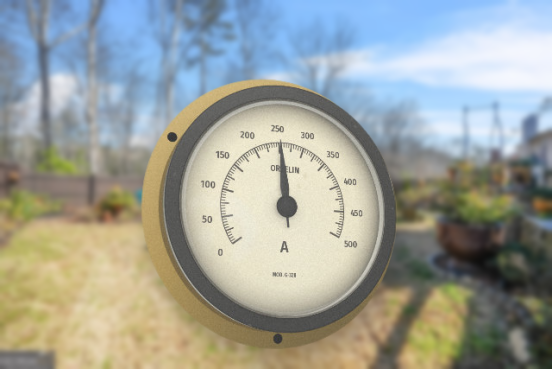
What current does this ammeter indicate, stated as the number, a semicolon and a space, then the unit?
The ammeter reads 250; A
